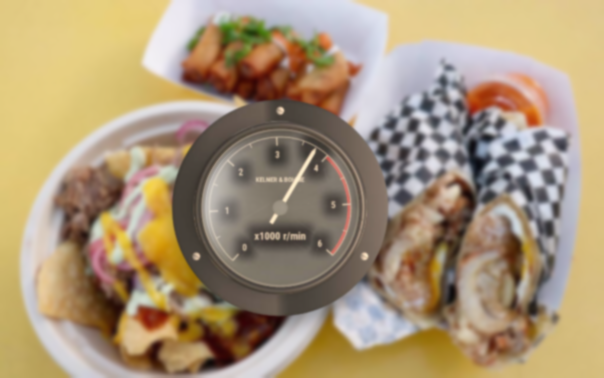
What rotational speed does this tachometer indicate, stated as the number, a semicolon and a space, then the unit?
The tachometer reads 3750; rpm
